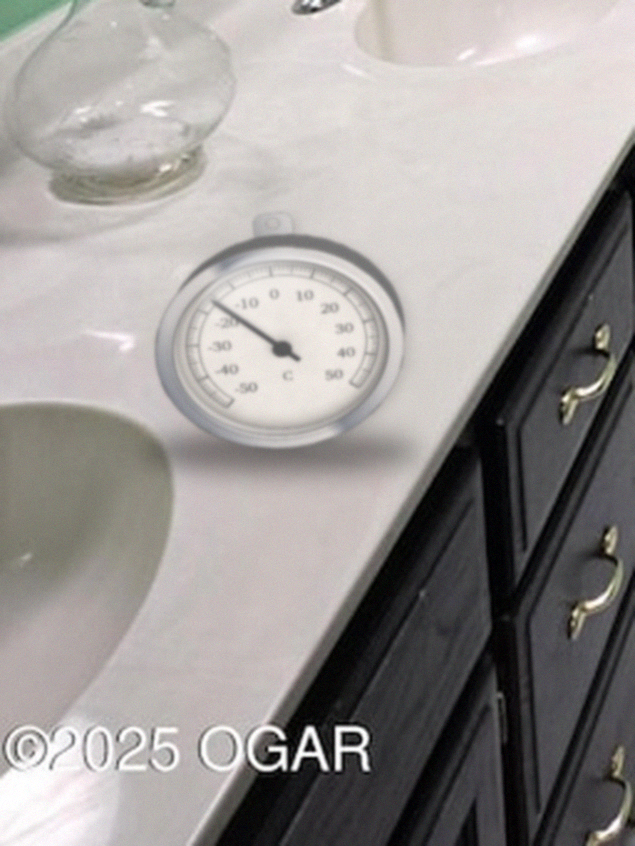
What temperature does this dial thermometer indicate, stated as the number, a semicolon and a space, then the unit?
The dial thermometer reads -15; °C
